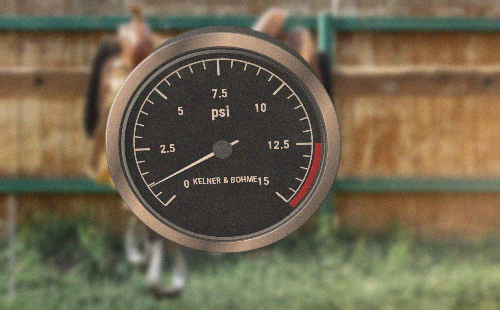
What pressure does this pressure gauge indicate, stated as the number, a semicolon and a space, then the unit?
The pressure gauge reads 1; psi
